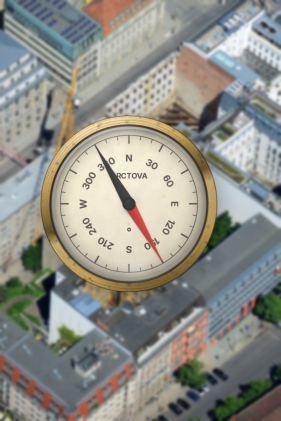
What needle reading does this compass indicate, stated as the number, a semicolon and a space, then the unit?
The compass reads 150; °
